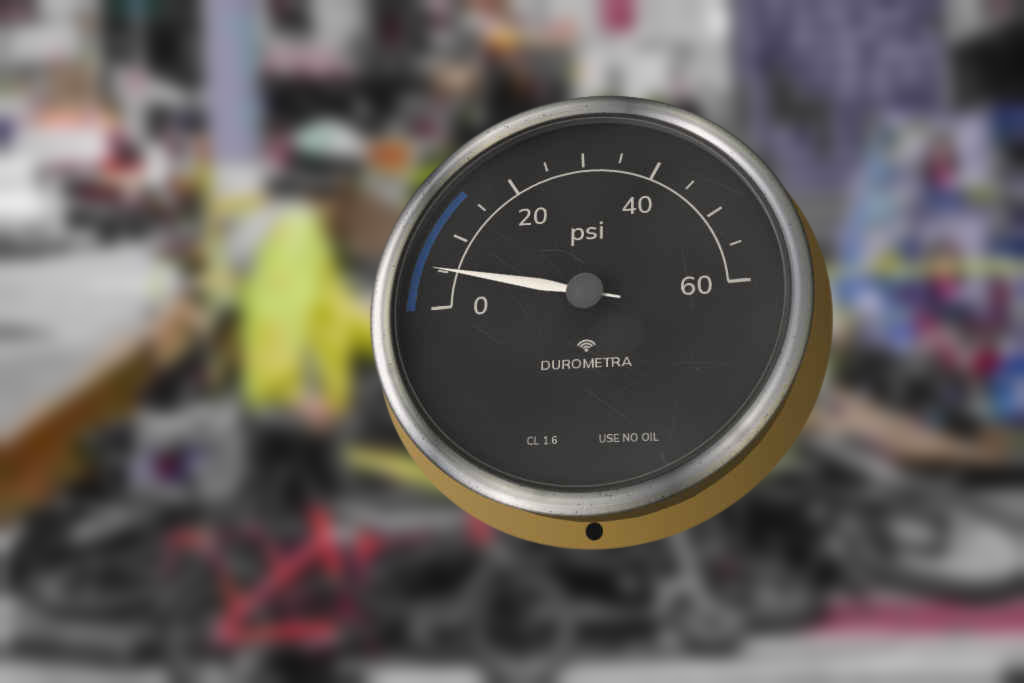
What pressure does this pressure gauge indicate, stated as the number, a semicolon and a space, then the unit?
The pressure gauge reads 5; psi
